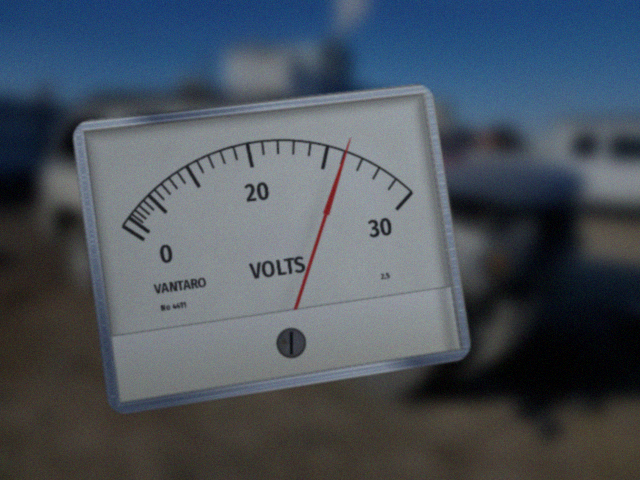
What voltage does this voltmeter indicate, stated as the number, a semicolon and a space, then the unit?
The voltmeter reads 26; V
